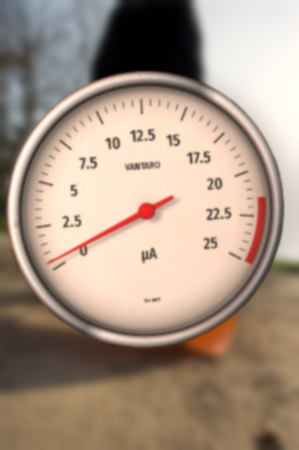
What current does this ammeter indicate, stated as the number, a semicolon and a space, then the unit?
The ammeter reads 0.5; µA
